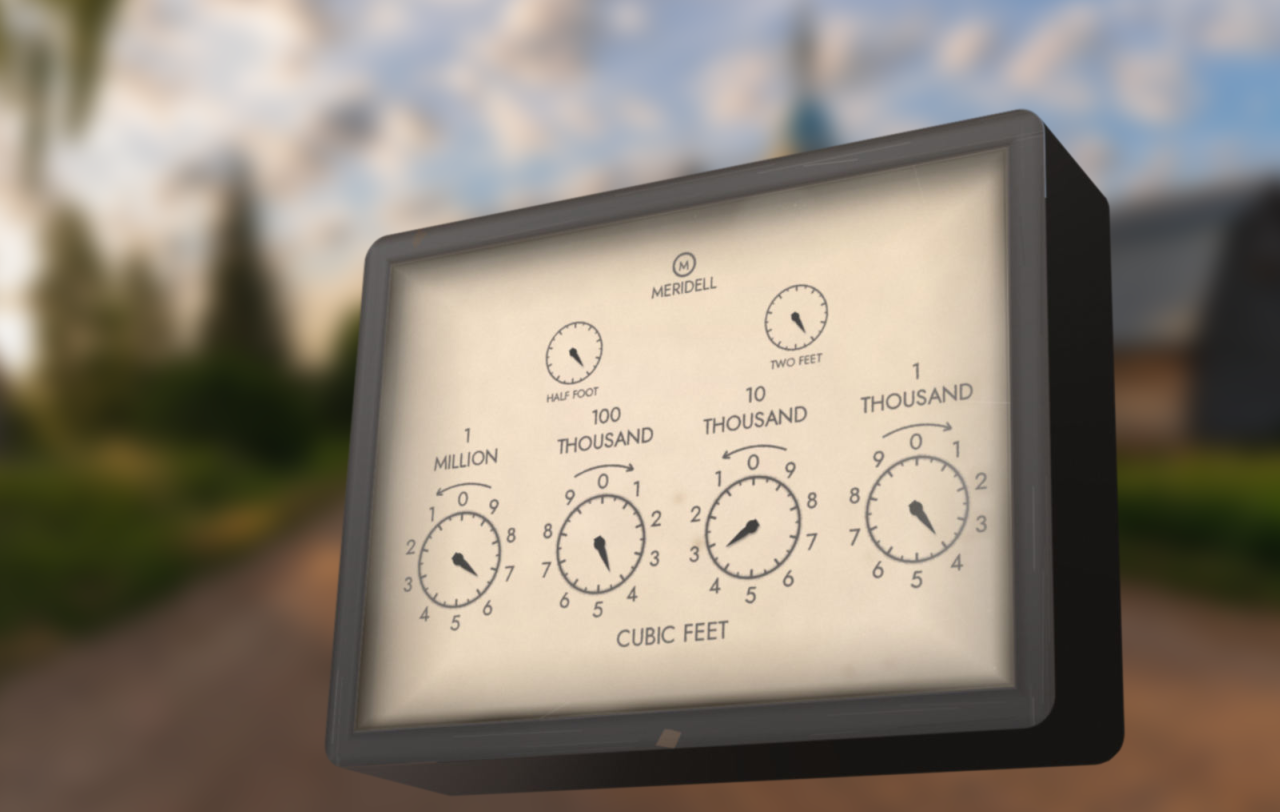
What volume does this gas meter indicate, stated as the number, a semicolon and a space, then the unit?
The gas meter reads 643400; ft³
